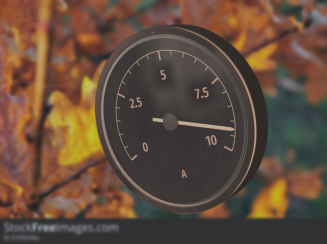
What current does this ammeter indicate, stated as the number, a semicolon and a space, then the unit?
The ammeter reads 9.25; A
